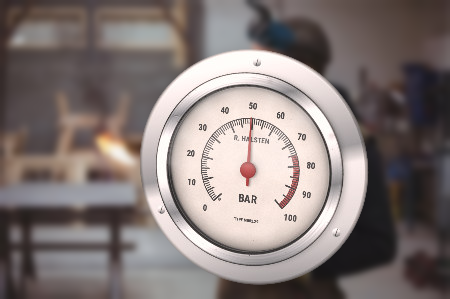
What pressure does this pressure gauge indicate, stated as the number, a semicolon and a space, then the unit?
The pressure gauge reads 50; bar
